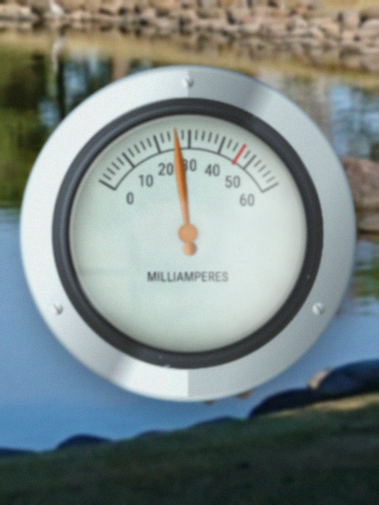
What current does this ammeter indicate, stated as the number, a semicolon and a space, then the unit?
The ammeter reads 26; mA
